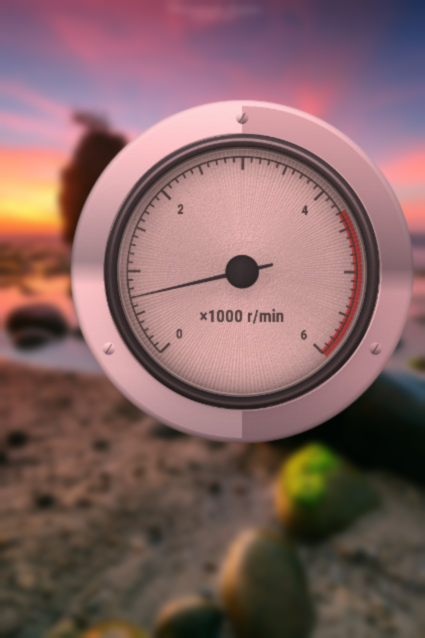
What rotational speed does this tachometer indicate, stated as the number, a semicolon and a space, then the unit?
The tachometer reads 700; rpm
